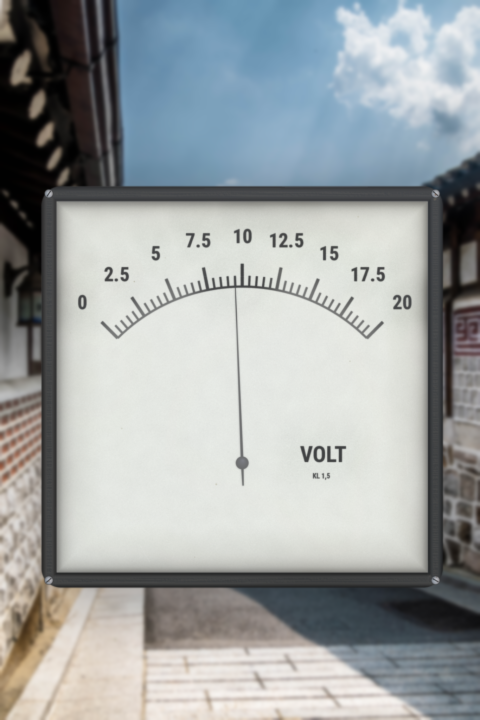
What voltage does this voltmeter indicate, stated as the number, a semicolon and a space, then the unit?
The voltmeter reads 9.5; V
